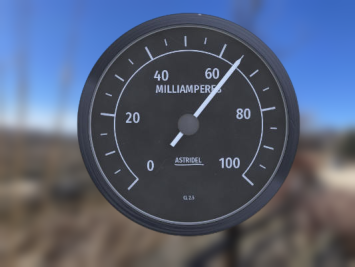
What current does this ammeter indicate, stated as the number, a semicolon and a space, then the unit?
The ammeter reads 65; mA
